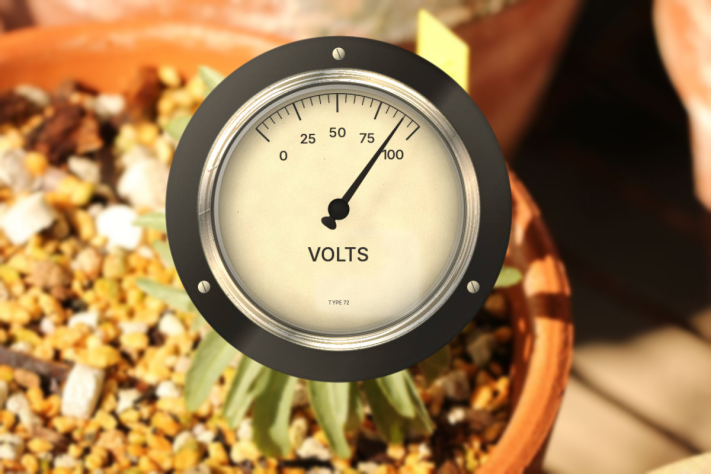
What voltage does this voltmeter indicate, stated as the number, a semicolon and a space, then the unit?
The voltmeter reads 90; V
